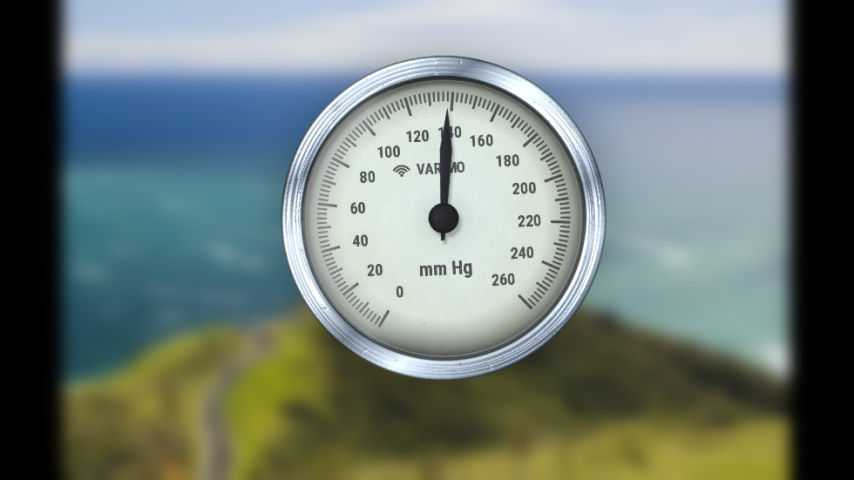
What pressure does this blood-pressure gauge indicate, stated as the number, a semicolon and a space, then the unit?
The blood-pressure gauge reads 138; mmHg
